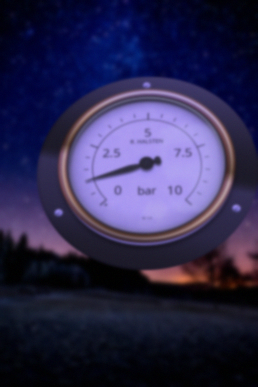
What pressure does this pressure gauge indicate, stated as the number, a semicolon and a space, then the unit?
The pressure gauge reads 1; bar
